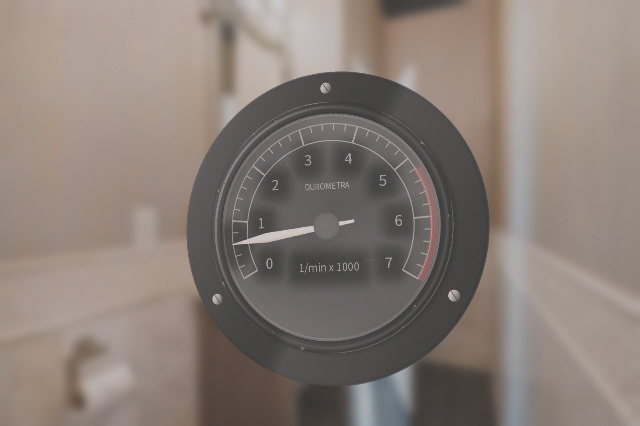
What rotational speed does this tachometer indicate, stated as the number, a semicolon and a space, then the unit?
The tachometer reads 600; rpm
